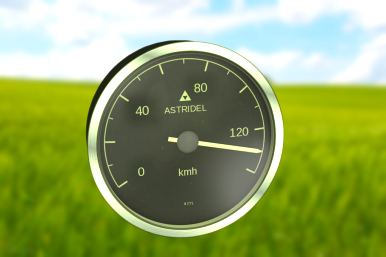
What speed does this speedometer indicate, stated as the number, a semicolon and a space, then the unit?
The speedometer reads 130; km/h
